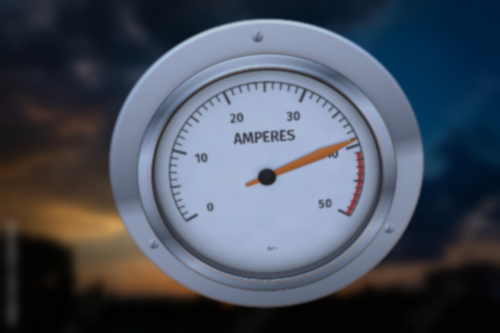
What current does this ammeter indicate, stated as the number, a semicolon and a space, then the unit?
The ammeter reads 39; A
